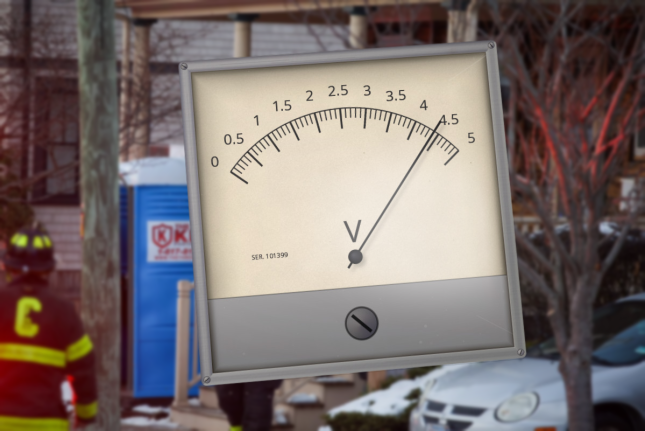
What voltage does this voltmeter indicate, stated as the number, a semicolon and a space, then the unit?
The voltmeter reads 4.4; V
